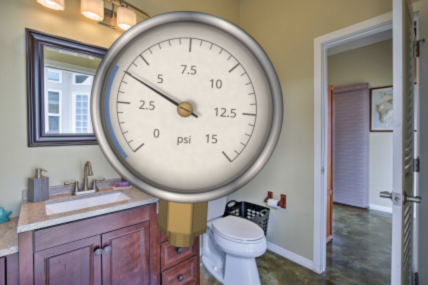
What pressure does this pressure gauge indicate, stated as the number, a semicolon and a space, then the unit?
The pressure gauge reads 4; psi
